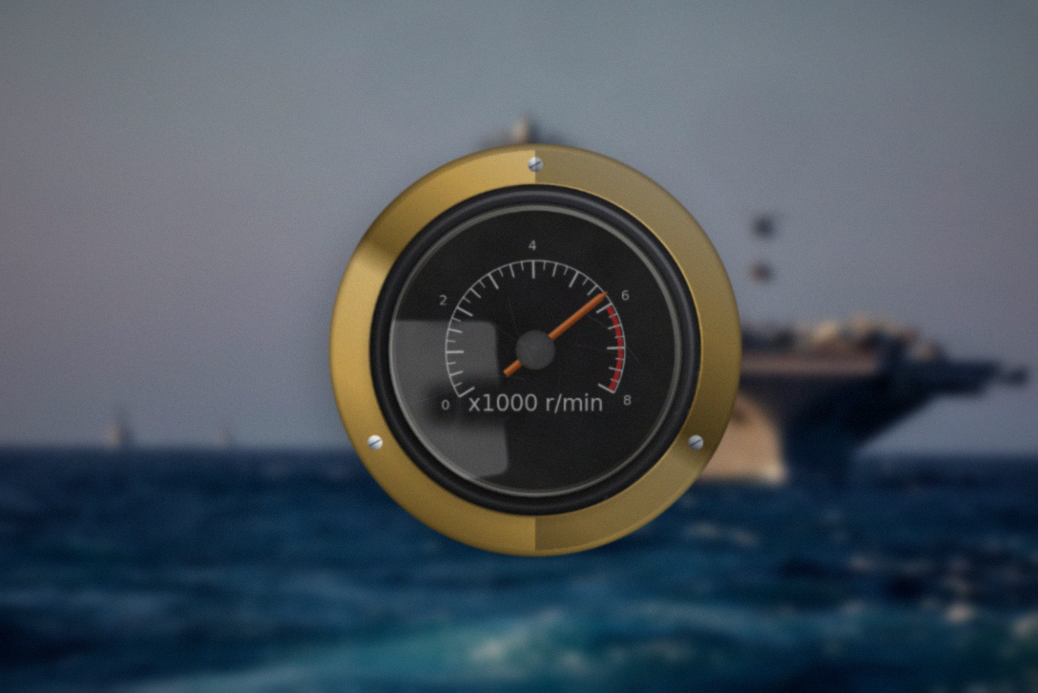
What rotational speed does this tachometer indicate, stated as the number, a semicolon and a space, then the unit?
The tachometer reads 5750; rpm
